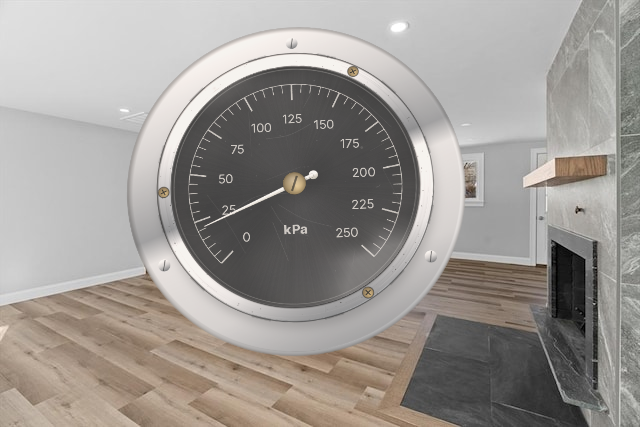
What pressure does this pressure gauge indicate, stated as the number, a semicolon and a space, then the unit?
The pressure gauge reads 20; kPa
